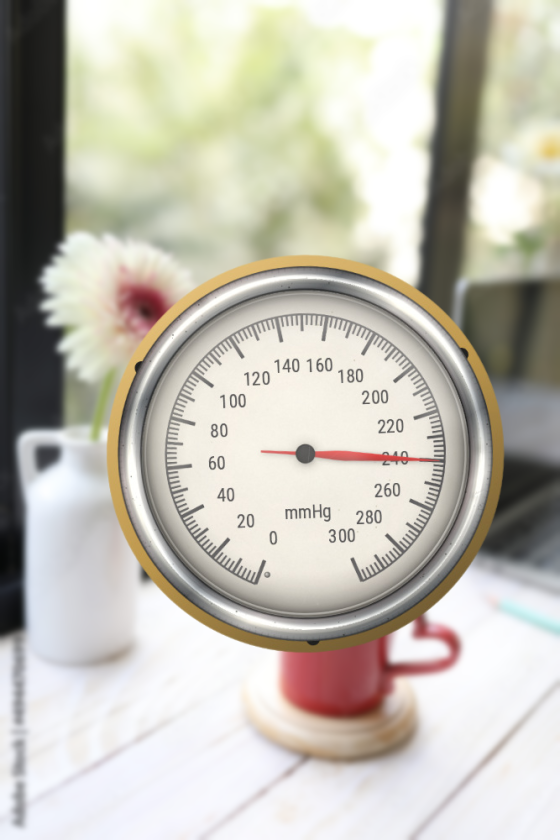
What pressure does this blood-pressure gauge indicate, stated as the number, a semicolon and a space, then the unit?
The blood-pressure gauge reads 240; mmHg
